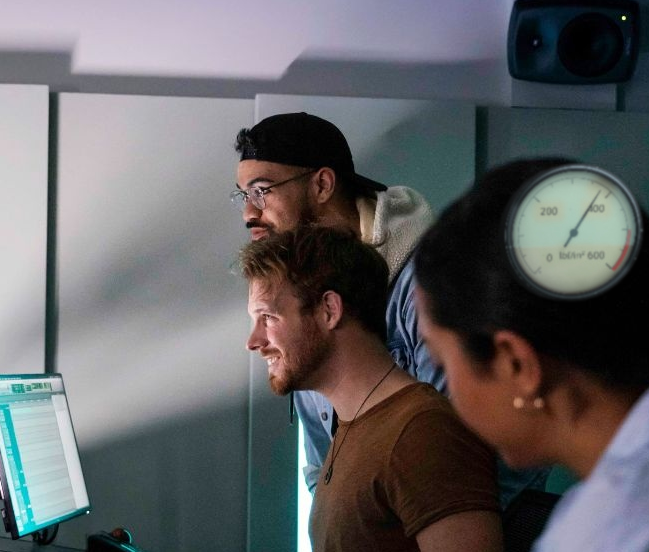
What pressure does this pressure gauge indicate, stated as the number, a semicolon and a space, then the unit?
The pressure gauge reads 375; psi
